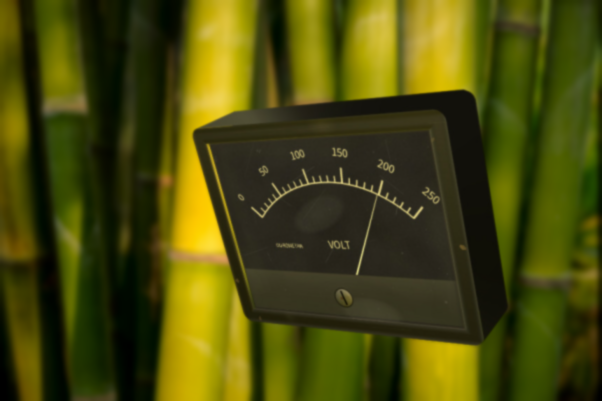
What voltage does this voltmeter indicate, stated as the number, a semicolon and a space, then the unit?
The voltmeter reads 200; V
